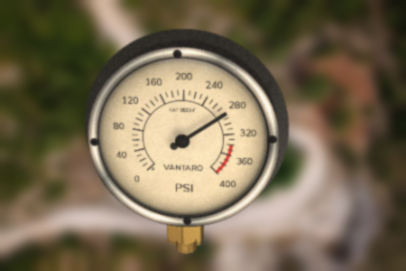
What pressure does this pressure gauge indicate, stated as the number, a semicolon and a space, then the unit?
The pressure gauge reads 280; psi
